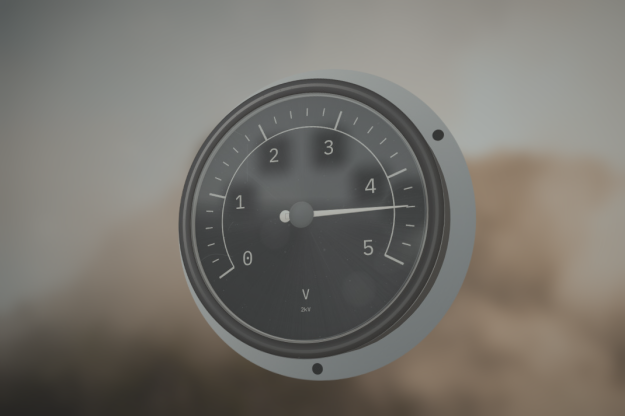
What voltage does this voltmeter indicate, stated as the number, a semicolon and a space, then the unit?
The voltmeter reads 4.4; V
